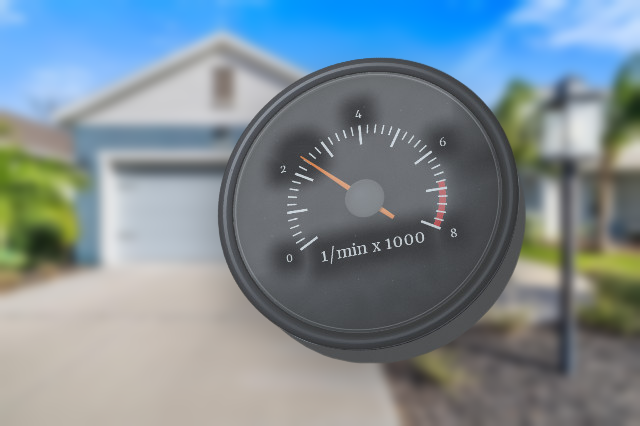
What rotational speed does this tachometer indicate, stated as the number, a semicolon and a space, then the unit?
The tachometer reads 2400; rpm
